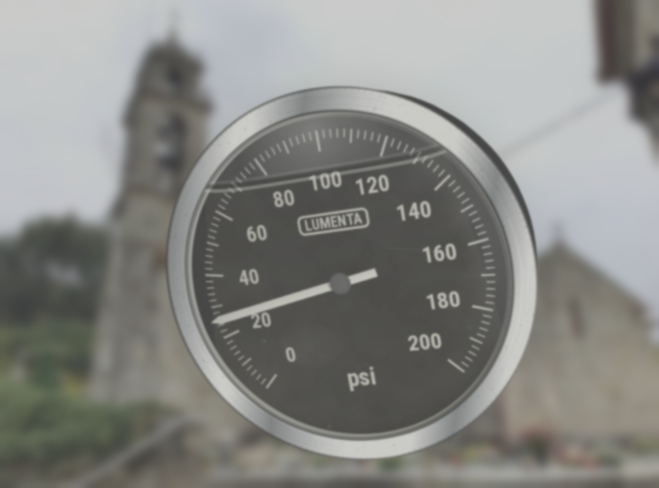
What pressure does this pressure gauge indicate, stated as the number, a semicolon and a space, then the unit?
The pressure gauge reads 26; psi
